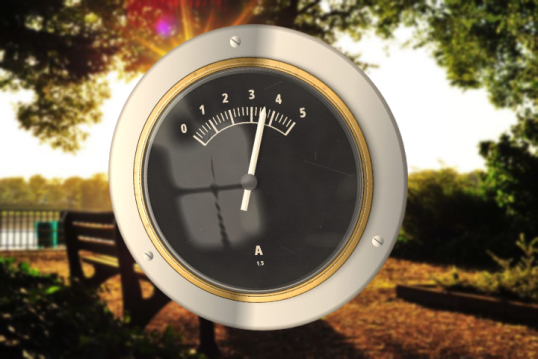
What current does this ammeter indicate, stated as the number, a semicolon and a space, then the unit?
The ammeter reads 3.6; A
